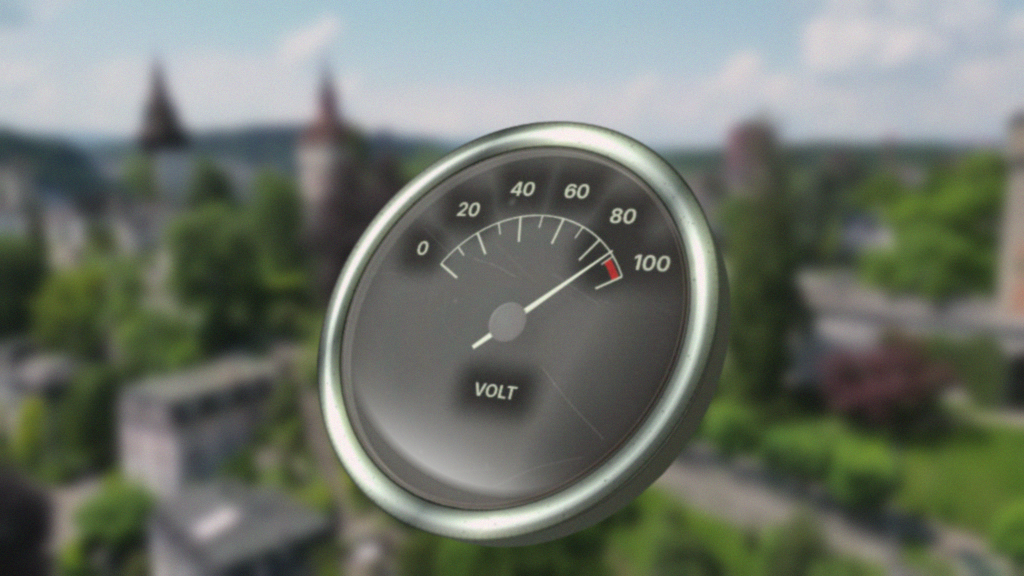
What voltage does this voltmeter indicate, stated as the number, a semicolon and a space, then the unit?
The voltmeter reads 90; V
